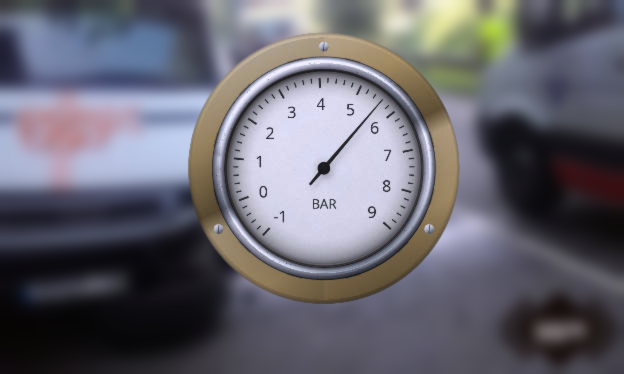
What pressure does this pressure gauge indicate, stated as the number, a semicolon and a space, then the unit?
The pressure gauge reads 5.6; bar
